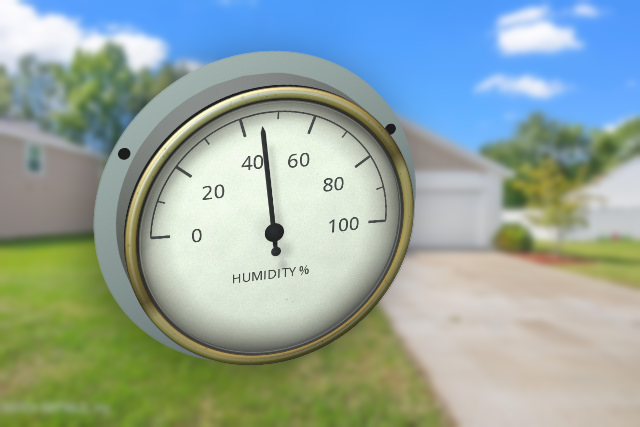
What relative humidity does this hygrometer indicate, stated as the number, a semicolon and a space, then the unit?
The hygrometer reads 45; %
